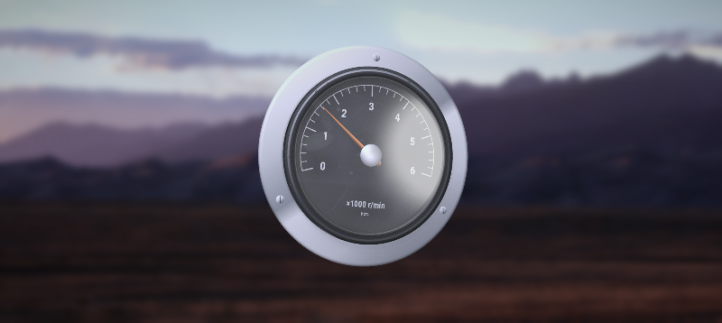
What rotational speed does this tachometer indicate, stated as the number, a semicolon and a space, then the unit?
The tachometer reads 1600; rpm
